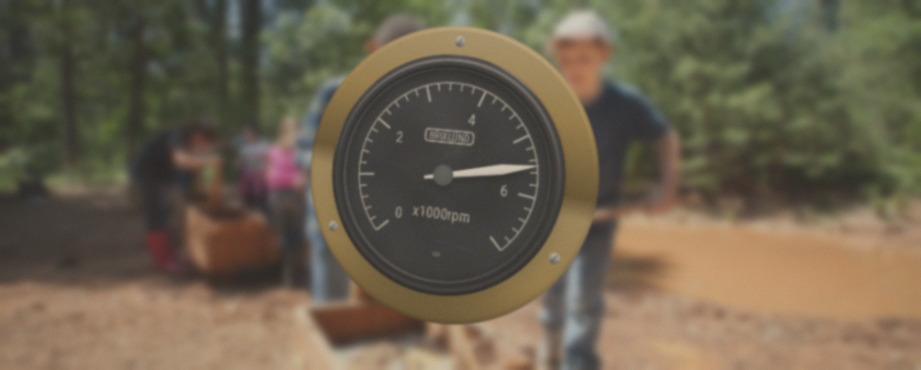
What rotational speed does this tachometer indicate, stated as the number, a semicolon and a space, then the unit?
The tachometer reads 5500; rpm
